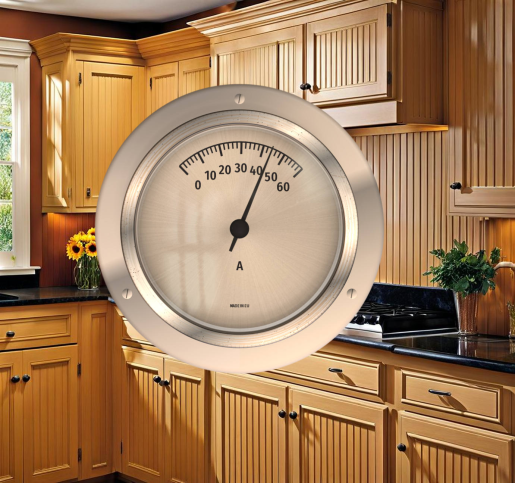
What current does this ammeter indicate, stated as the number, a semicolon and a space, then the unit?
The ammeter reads 44; A
